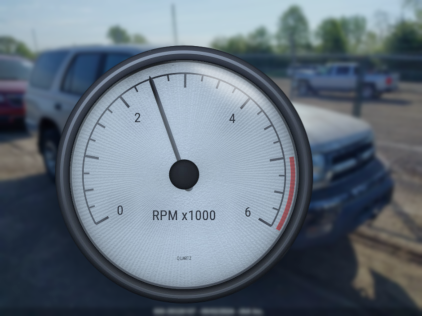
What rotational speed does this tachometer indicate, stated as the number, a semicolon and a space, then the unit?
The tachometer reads 2500; rpm
